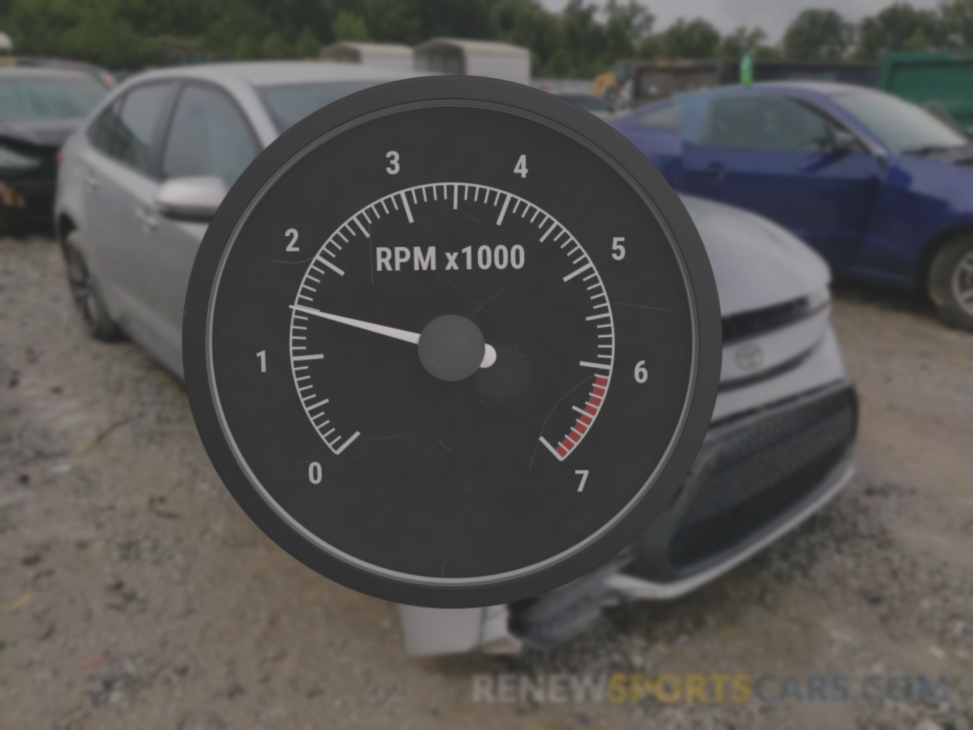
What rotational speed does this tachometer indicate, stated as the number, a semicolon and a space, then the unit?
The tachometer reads 1500; rpm
